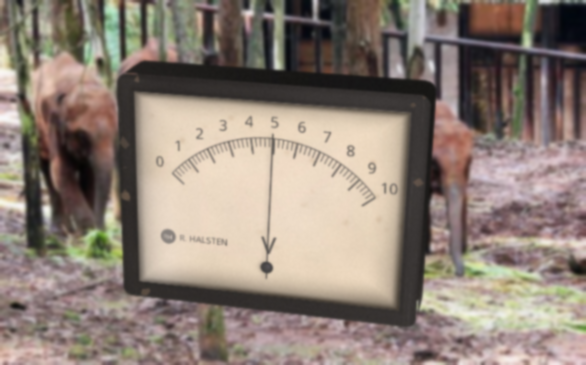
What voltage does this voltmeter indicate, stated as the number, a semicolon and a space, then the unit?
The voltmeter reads 5; V
